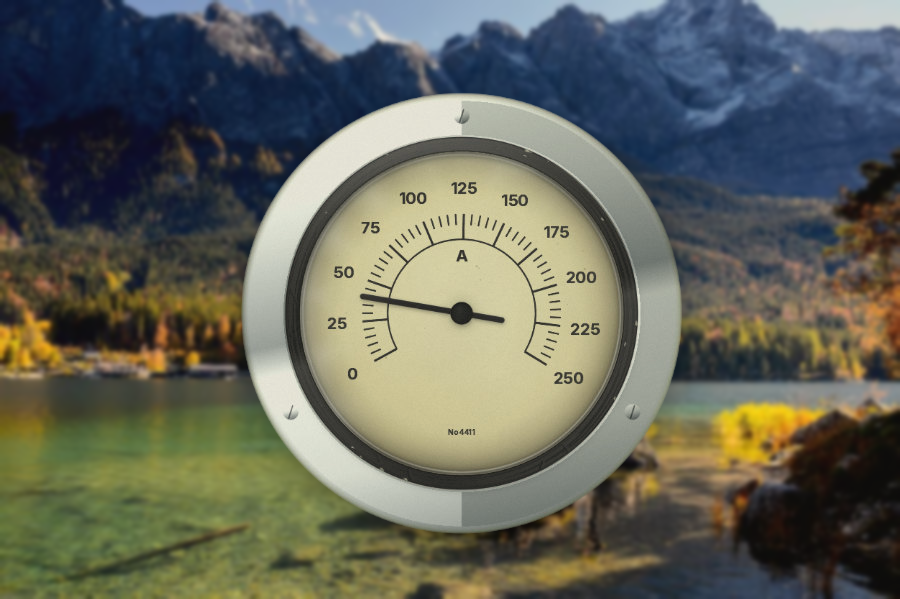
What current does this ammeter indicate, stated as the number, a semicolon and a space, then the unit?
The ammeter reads 40; A
